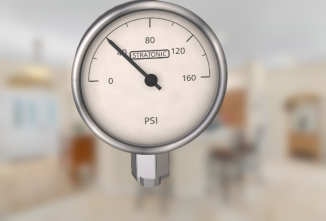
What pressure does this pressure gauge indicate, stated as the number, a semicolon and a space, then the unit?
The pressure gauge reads 40; psi
